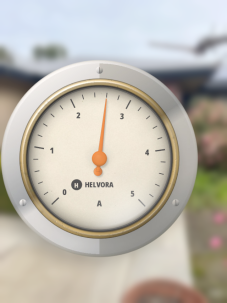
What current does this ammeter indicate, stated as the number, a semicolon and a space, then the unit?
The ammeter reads 2.6; A
